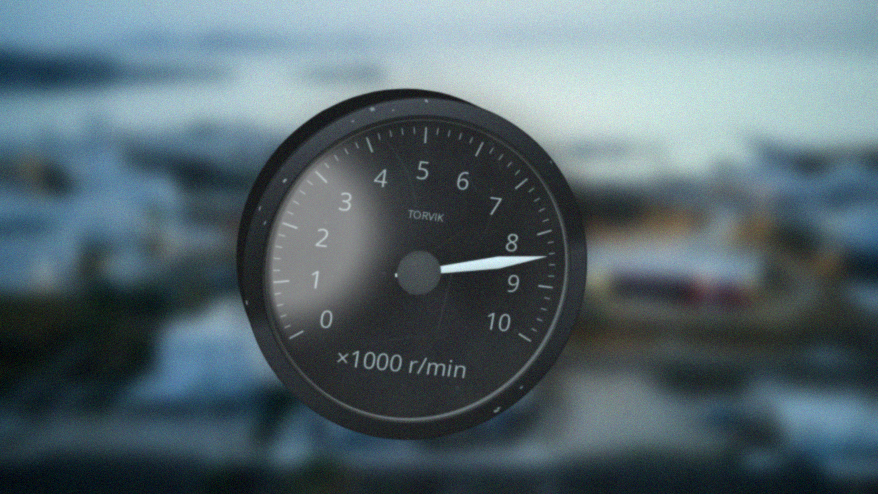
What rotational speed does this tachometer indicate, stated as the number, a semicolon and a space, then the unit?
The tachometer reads 8400; rpm
